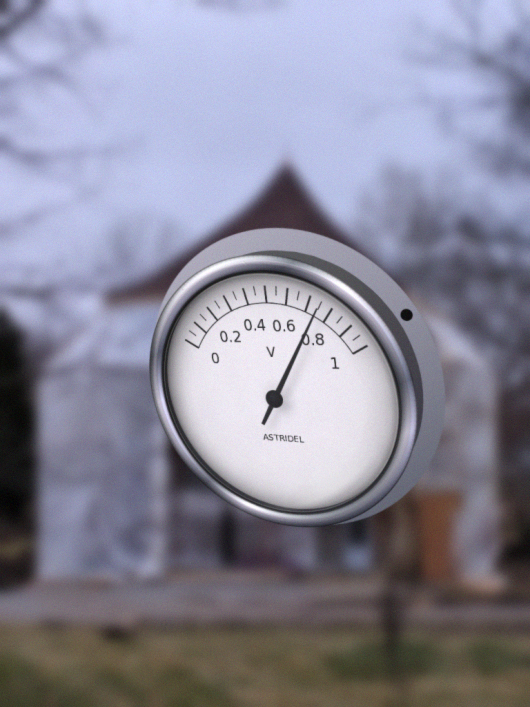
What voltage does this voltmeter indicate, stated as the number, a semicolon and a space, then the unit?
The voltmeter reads 0.75; V
